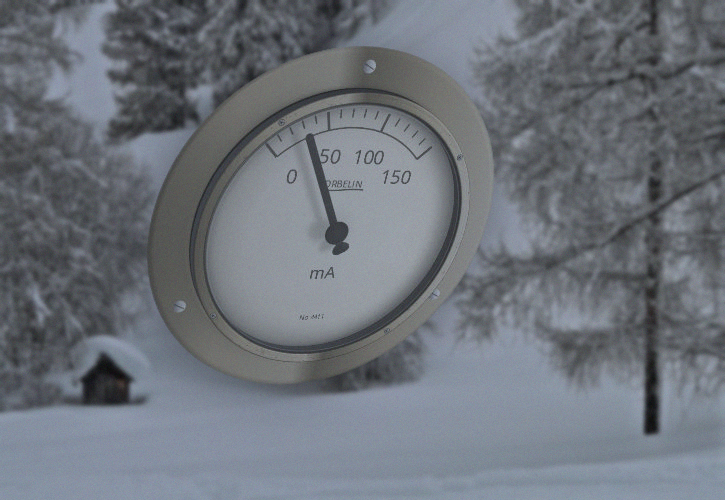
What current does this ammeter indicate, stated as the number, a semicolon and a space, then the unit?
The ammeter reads 30; mA
